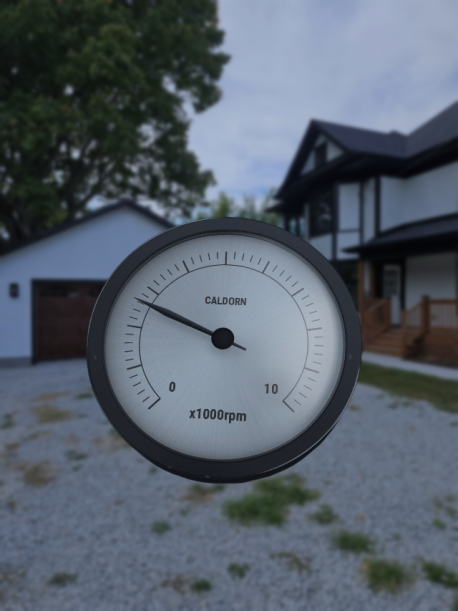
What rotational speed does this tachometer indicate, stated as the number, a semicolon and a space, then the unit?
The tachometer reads 2600; rpm
